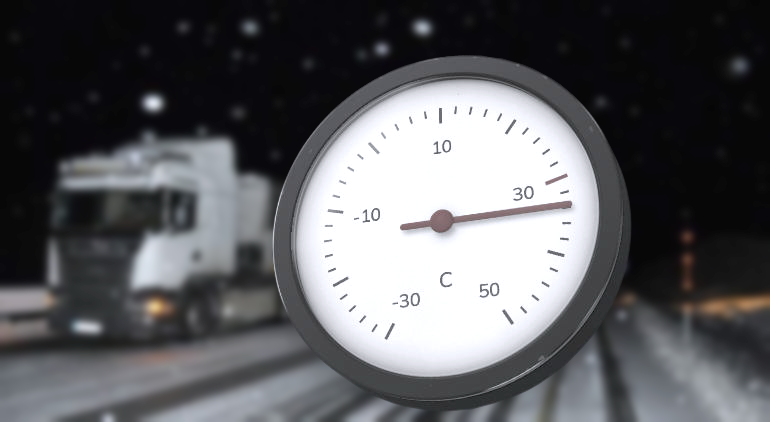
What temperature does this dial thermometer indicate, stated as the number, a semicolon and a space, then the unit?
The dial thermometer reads 34; °C
